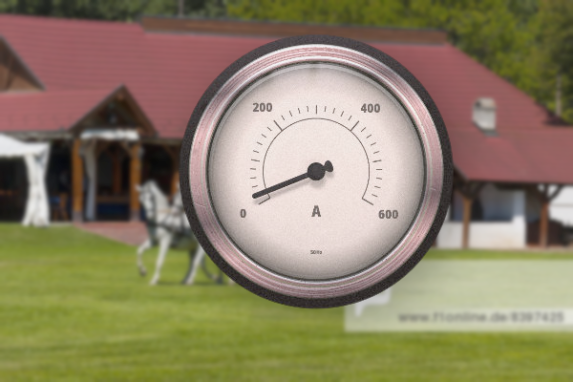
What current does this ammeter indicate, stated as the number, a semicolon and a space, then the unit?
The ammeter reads 20; A
